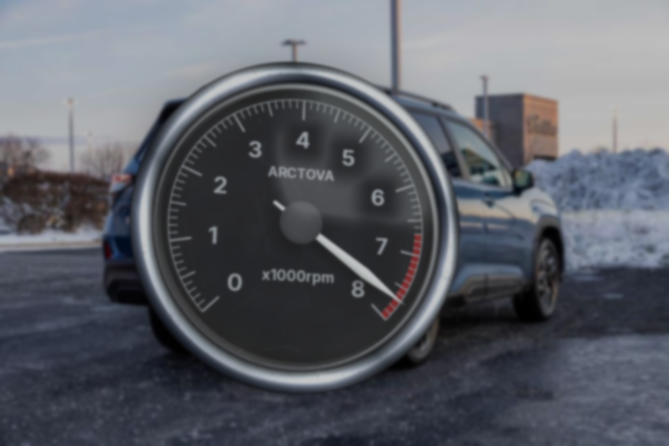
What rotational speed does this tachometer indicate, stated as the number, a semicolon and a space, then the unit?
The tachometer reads 7700; rpm
